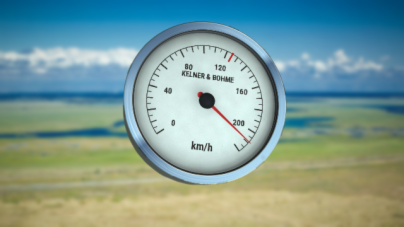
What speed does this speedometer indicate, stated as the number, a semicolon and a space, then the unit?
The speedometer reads 210; km/h
